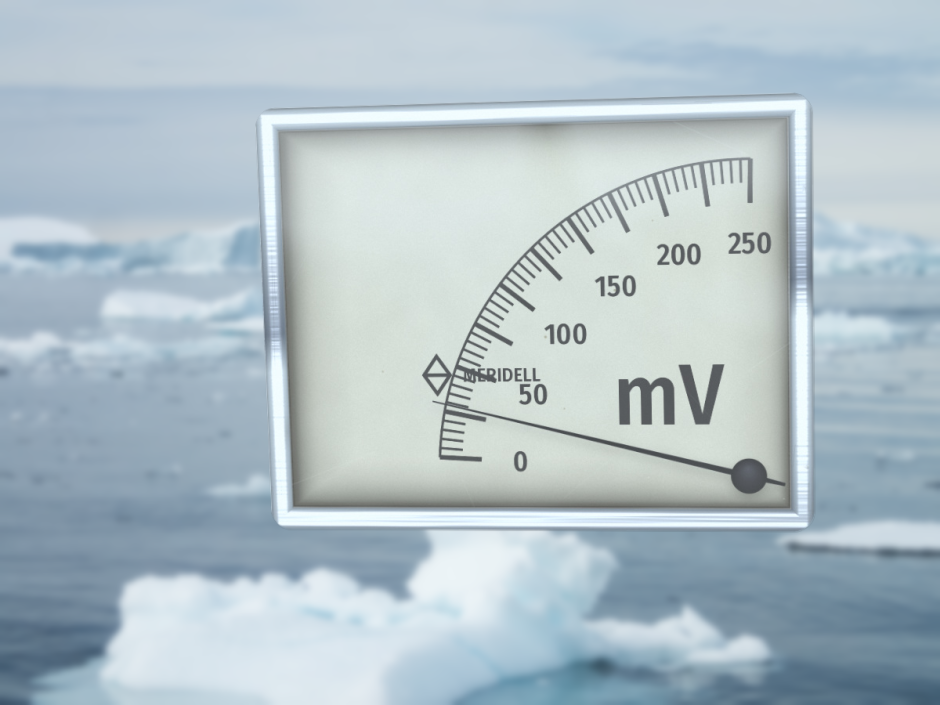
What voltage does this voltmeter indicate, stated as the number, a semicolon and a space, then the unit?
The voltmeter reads 30; mV
